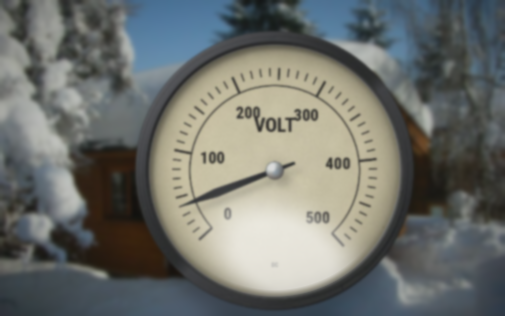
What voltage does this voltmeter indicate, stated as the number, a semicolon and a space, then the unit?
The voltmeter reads 40; V
